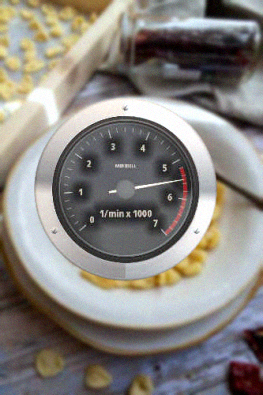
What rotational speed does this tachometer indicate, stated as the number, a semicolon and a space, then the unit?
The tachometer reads 5500; rpm
